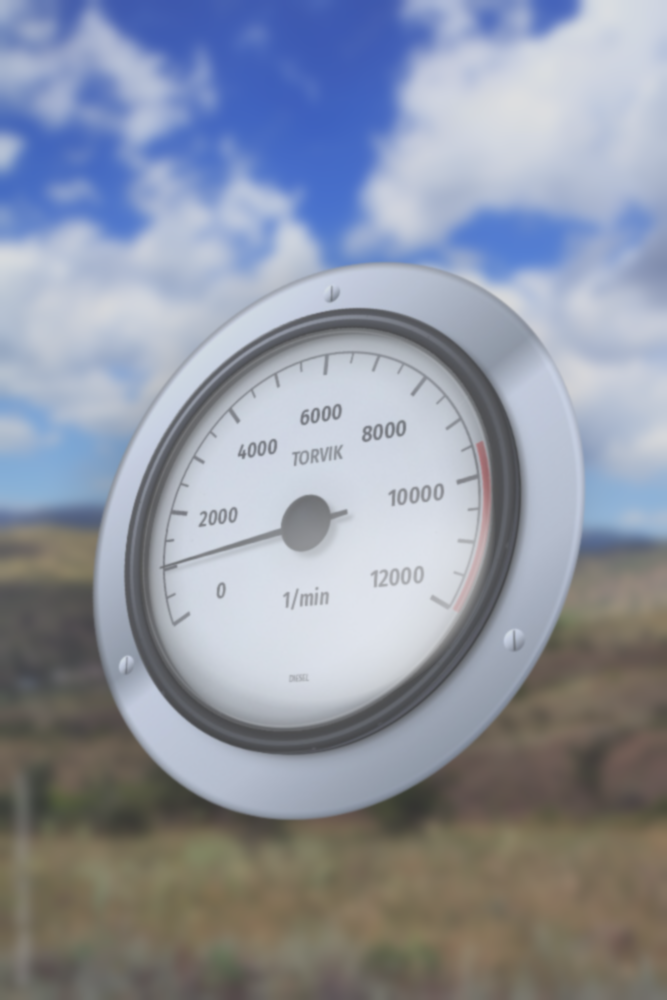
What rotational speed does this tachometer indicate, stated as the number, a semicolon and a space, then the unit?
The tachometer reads 1000; rpm
